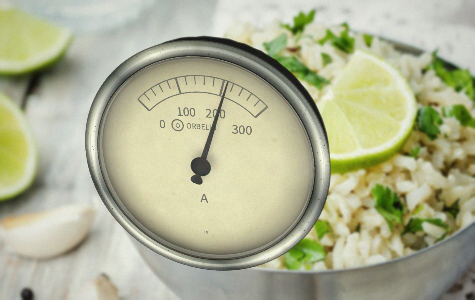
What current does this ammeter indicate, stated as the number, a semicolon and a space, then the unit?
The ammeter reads 210; A
